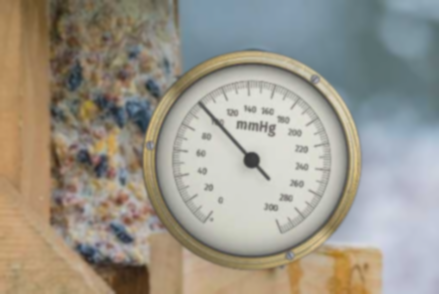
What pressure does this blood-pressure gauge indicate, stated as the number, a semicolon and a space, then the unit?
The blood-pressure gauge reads 100; mmHg
